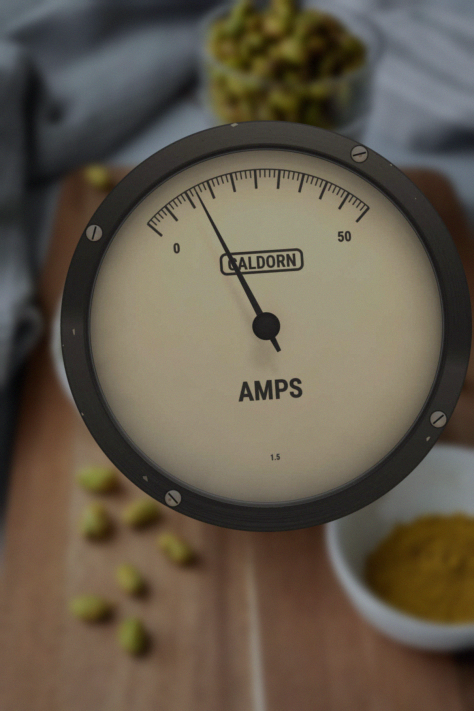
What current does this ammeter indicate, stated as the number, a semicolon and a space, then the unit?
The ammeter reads 12; A
